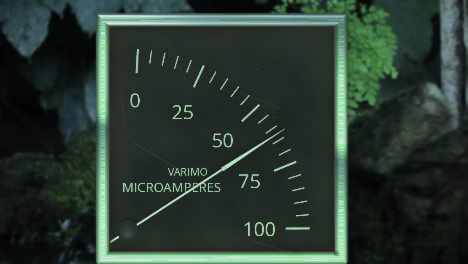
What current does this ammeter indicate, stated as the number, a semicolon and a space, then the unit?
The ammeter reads 62.5; µA
